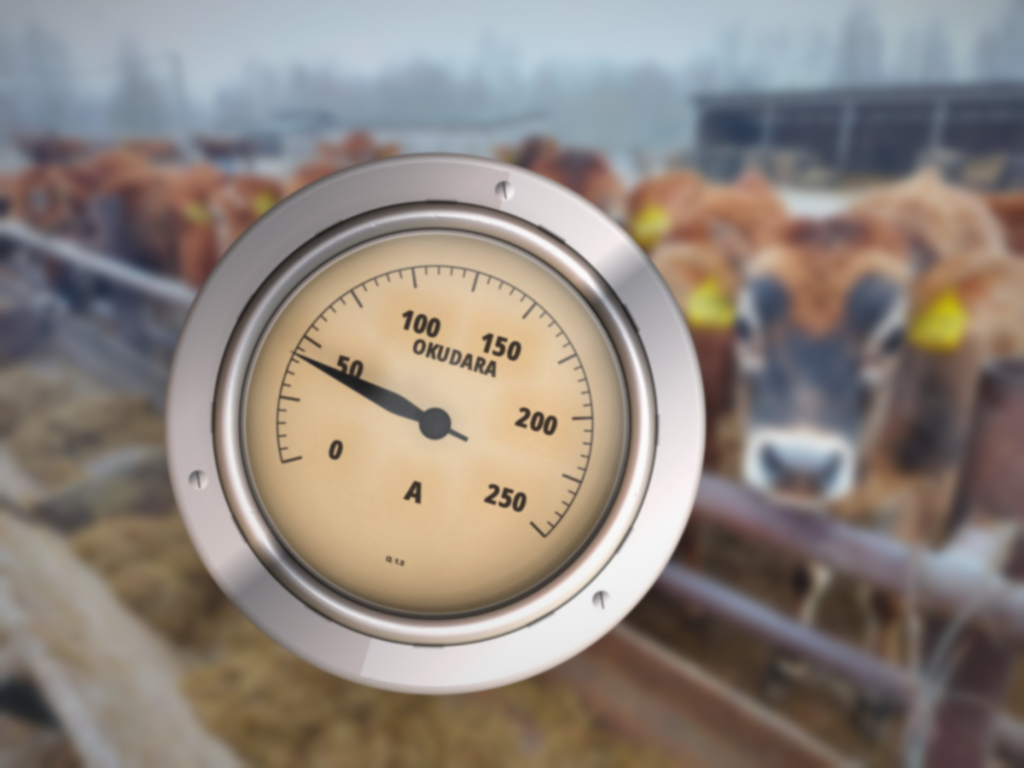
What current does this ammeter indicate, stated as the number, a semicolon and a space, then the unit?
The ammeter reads 42.5; A
